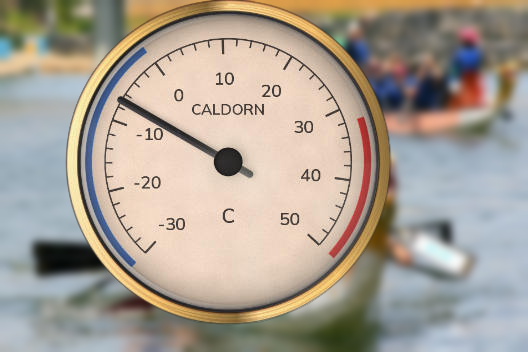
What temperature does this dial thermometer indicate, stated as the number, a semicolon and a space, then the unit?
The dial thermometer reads -7; °C
